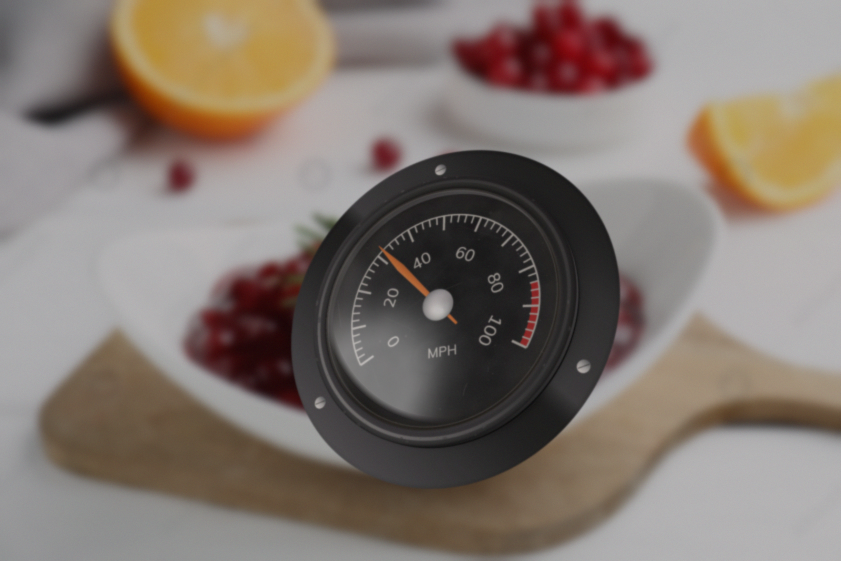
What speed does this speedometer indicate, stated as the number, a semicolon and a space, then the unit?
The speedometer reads 32; mph
